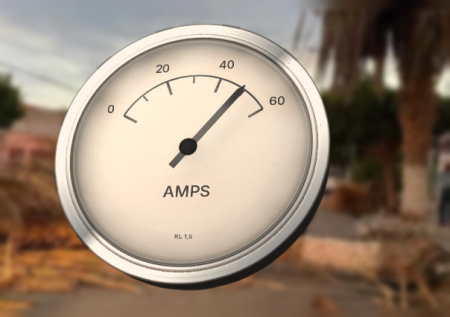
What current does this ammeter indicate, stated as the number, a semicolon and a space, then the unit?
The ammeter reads 50; A
